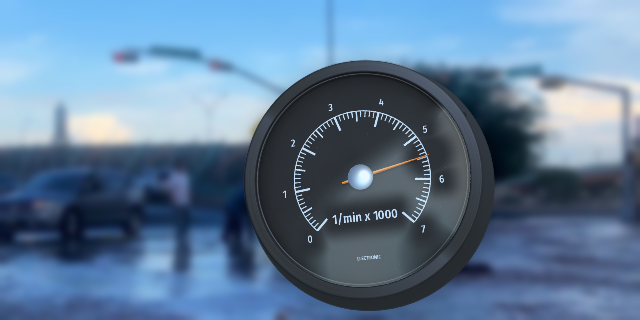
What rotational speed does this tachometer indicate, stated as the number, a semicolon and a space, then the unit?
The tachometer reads 5500; rpm
